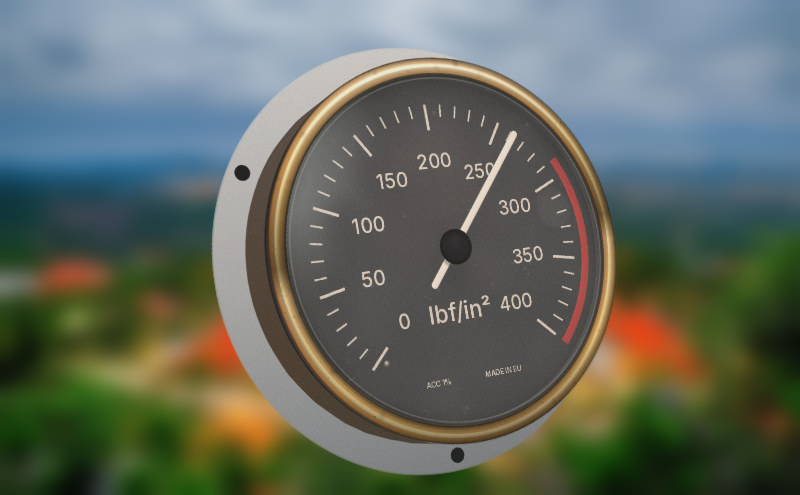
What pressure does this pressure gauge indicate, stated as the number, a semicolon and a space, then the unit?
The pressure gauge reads 260; psi
